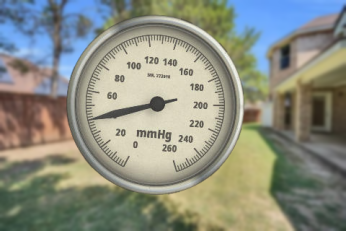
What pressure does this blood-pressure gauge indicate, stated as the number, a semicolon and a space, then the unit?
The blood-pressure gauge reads 40; mmHg
